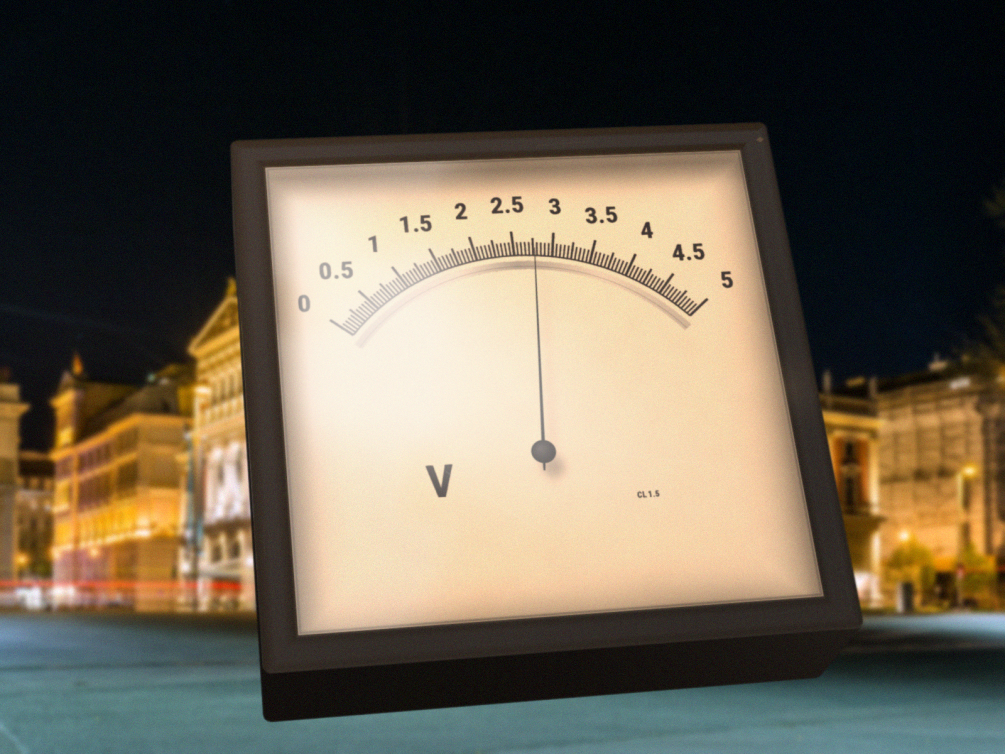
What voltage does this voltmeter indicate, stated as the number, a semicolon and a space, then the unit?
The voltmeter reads 2.75; V
